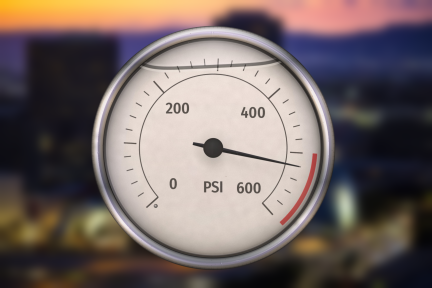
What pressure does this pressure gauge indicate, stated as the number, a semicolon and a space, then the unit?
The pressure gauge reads 520; psi
